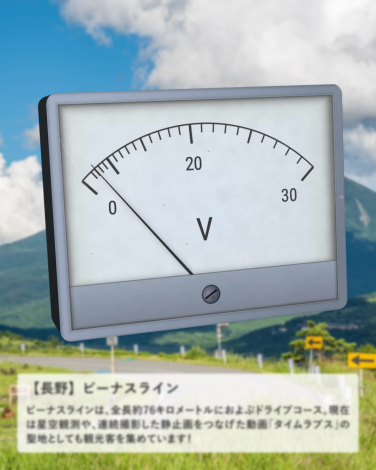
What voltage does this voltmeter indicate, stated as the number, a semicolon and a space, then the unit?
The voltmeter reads 7; V
